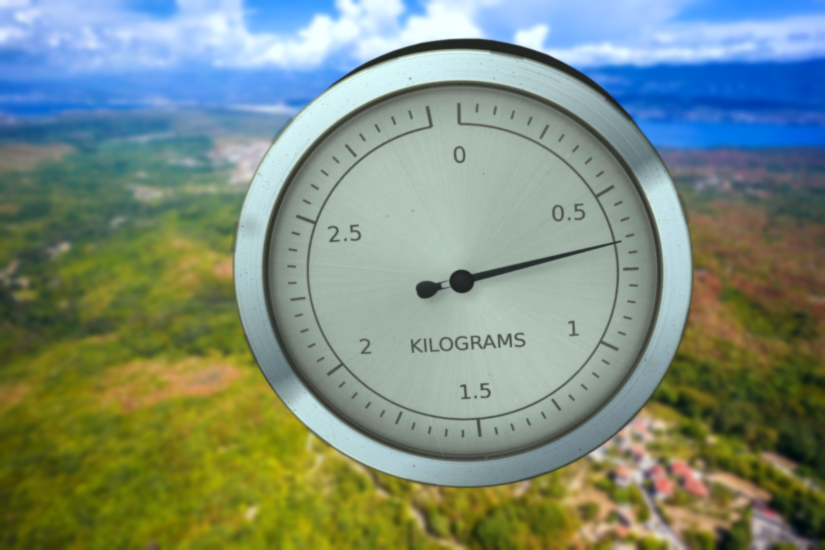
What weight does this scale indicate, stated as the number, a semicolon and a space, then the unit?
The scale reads 0.65; kg
